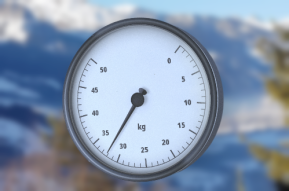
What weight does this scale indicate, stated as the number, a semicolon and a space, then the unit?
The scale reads 32; kg
